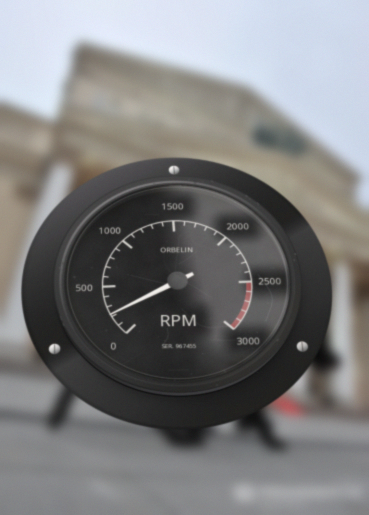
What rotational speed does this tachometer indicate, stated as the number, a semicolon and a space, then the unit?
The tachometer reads 200; rpm
